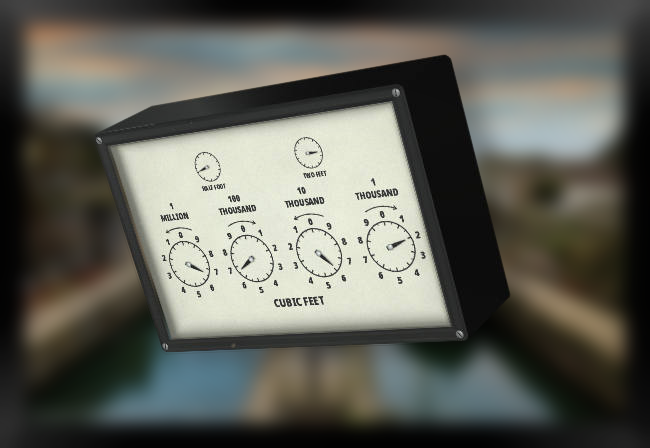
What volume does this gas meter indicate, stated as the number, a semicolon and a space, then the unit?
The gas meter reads 666200; ft³
